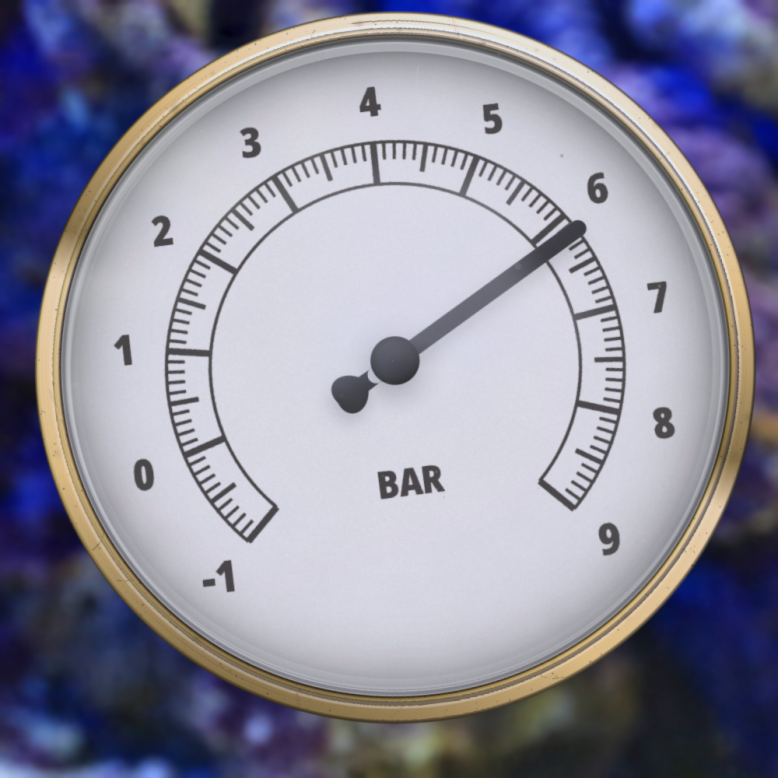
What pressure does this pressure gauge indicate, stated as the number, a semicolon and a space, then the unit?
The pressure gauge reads 6.2; bar
